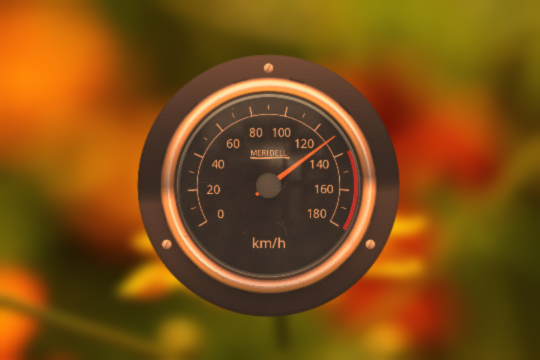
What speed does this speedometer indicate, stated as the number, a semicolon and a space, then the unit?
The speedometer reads 130; km/h
